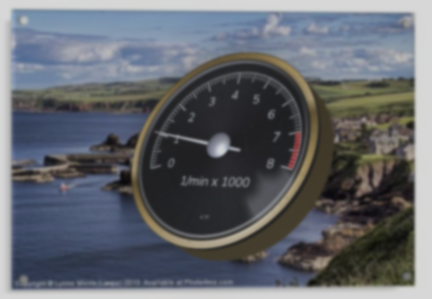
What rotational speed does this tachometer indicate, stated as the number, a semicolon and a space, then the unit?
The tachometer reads 1000; rpm
